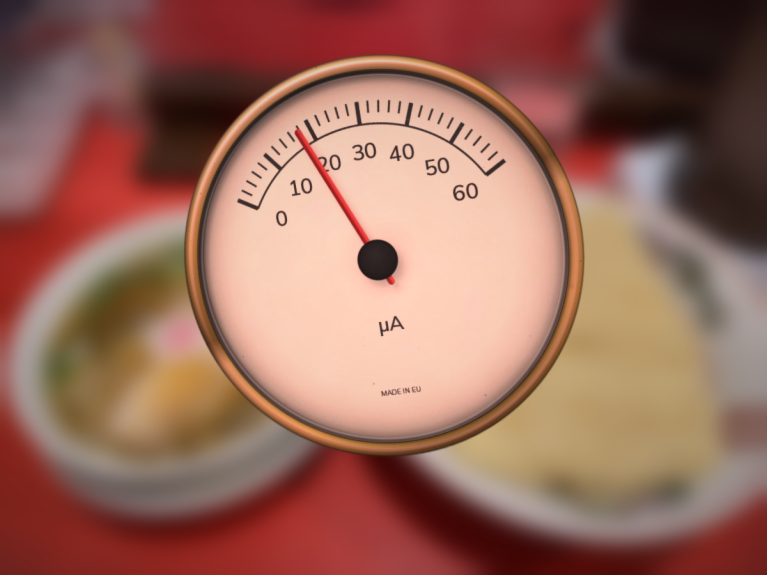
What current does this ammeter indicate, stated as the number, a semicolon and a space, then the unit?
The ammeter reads 18; µA
